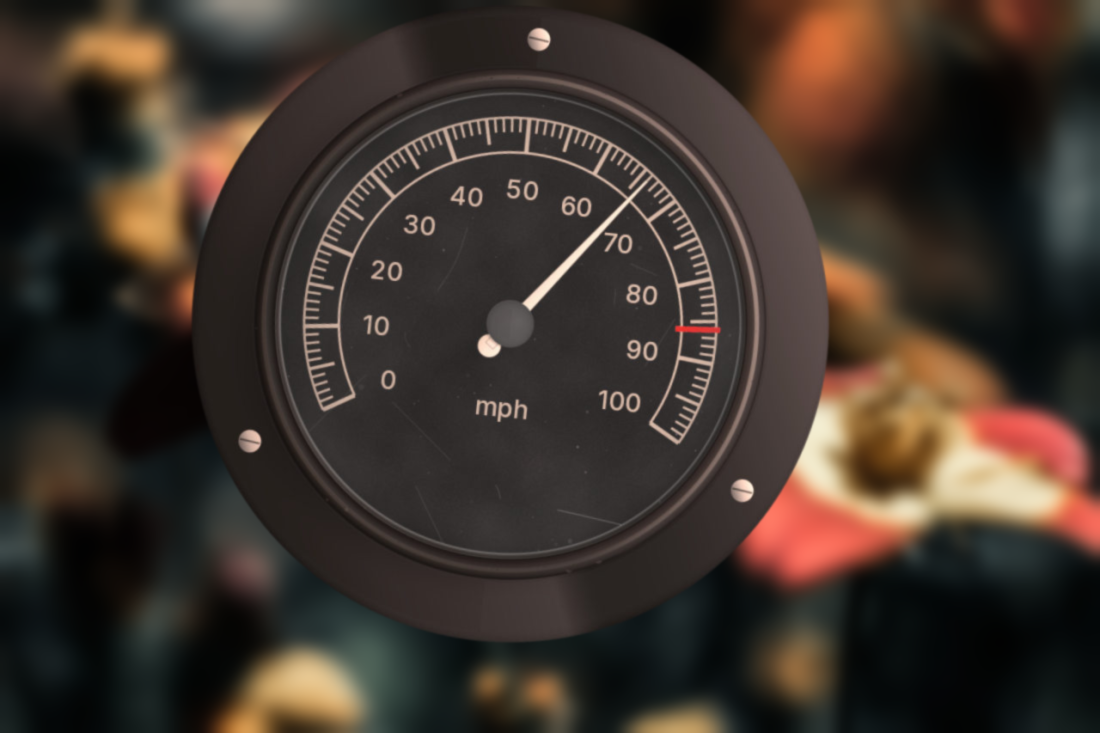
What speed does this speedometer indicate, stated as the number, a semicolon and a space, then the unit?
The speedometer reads 66; mph
